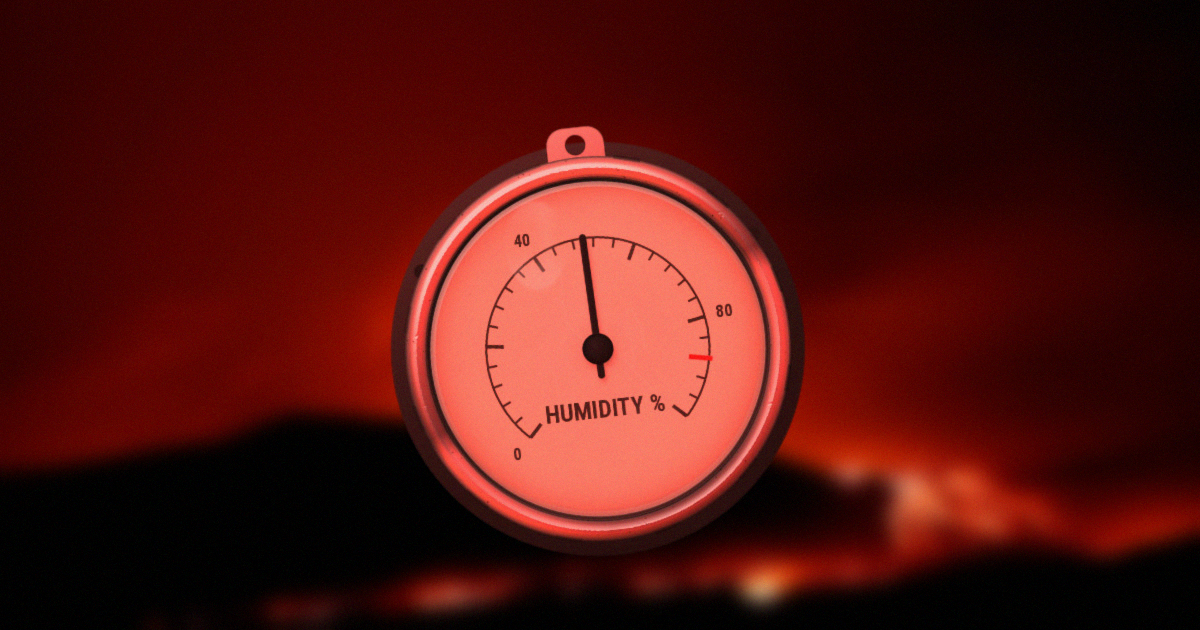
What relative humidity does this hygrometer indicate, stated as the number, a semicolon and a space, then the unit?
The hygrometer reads 50; %
